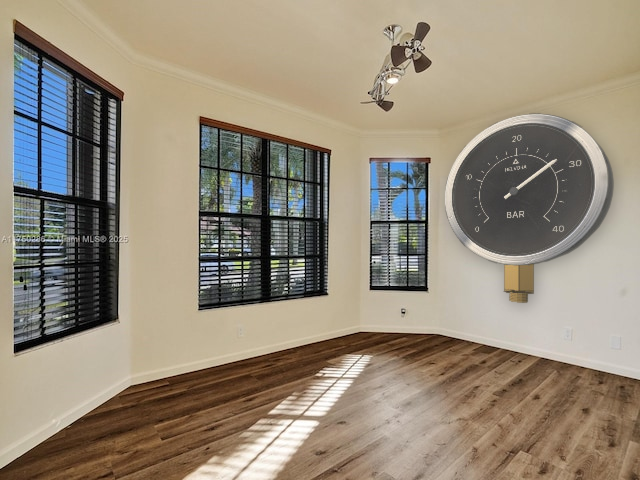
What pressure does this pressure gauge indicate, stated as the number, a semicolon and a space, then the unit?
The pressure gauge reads 28; bar
